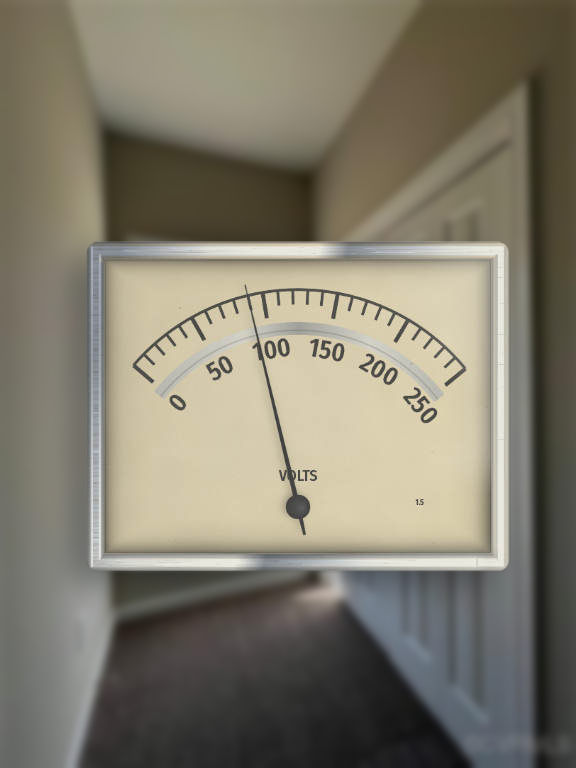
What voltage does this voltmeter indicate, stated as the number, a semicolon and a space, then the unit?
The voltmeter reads 90; V
